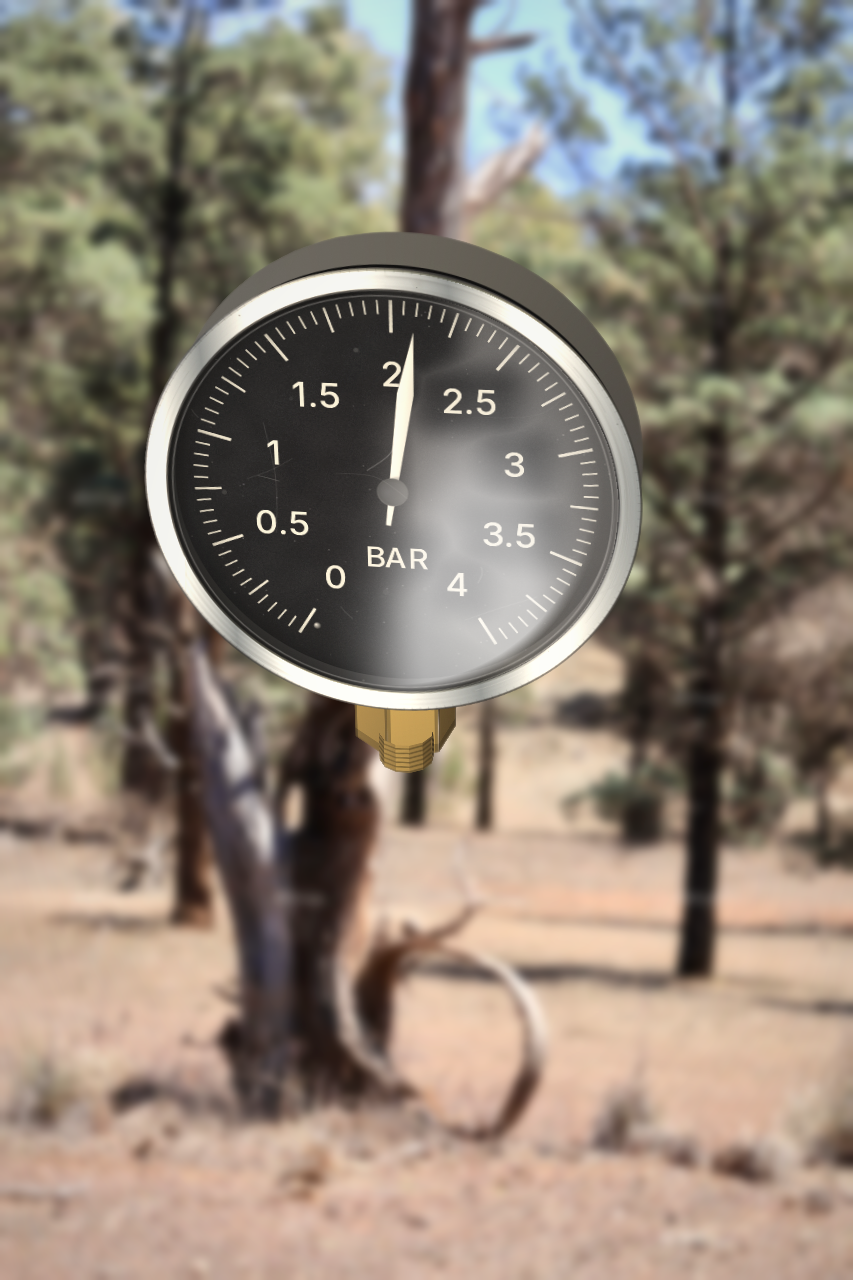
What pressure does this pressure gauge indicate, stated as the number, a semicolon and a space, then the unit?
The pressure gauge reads 2.1; bar
